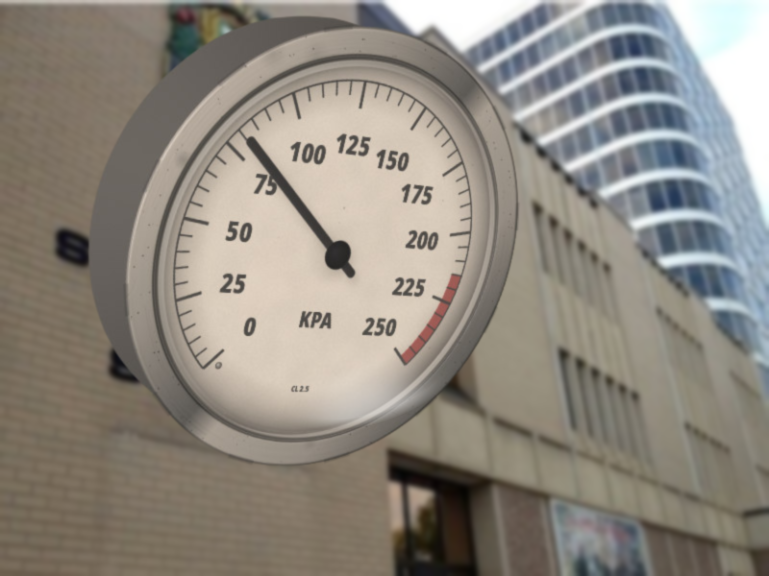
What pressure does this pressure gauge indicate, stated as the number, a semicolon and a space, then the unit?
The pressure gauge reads 80; kPa
